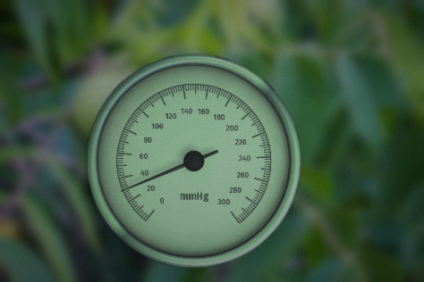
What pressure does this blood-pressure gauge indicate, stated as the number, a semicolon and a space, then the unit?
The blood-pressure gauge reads 30; mmHg
